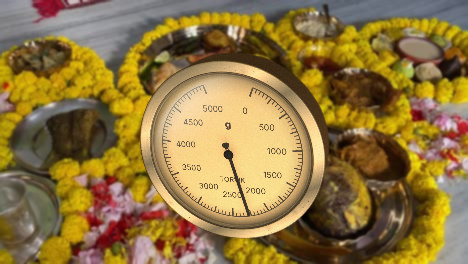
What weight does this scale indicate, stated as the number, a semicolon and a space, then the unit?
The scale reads 2250; g
